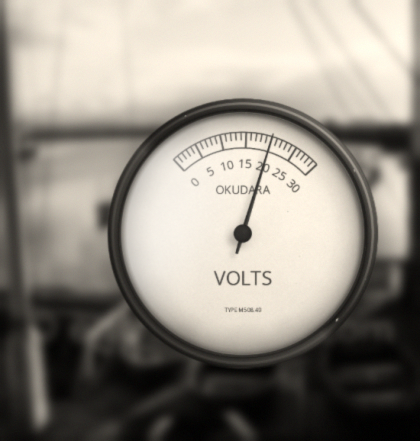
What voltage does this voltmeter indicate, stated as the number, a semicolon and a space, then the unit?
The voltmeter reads 20; V
